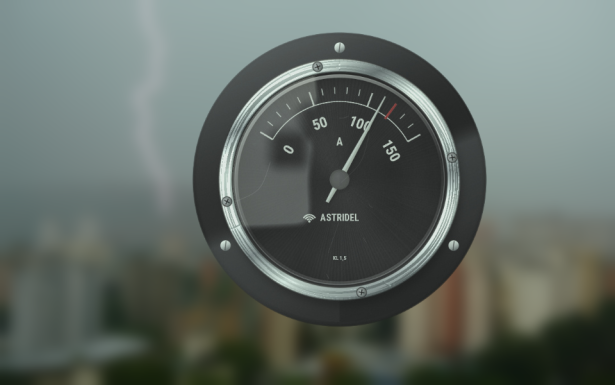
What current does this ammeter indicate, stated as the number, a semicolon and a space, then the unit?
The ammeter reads 110; A
